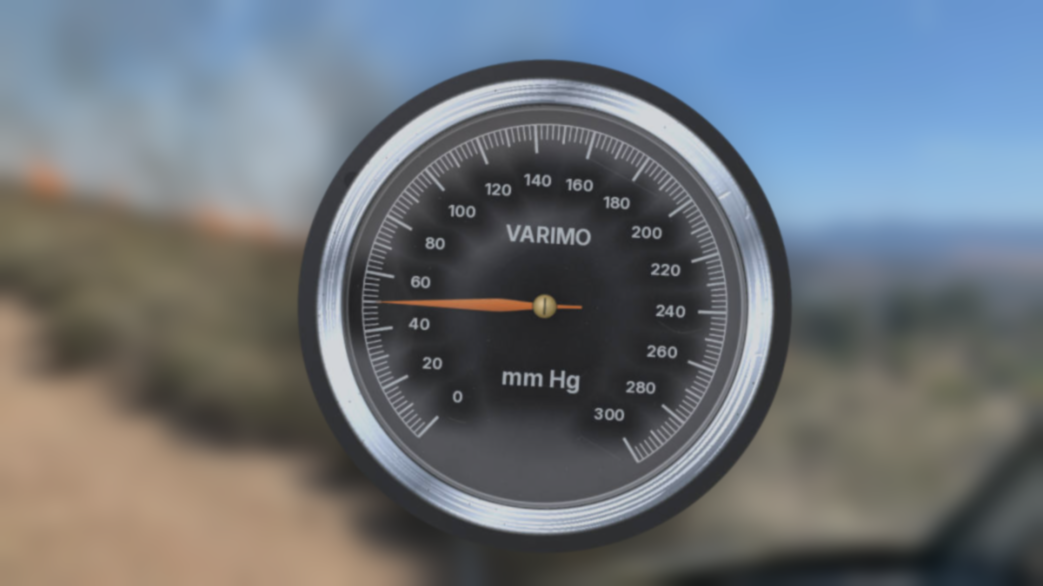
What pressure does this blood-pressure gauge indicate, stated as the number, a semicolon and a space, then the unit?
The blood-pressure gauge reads 50; mmHg
